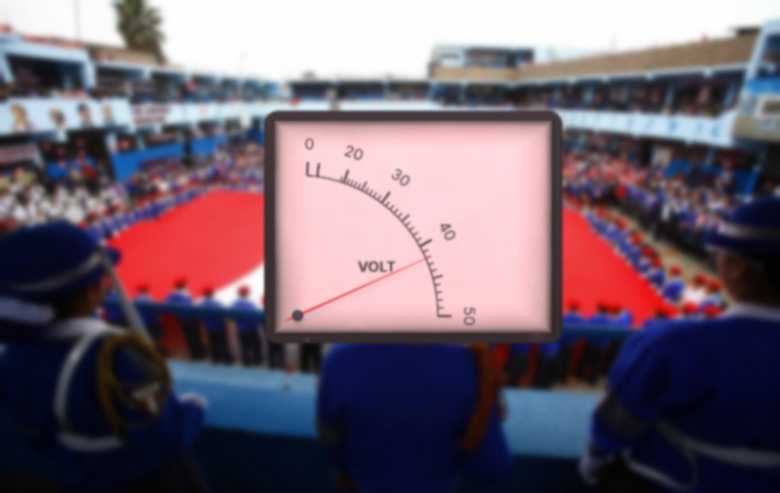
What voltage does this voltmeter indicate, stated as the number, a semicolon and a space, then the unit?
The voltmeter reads 42; V
